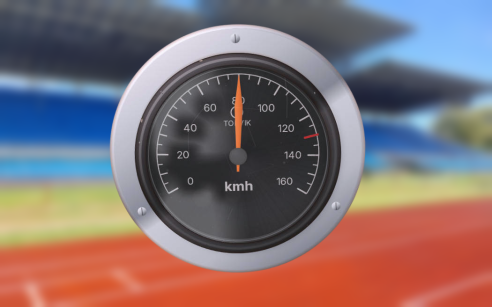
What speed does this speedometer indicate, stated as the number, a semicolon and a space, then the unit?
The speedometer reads 80; km/h
